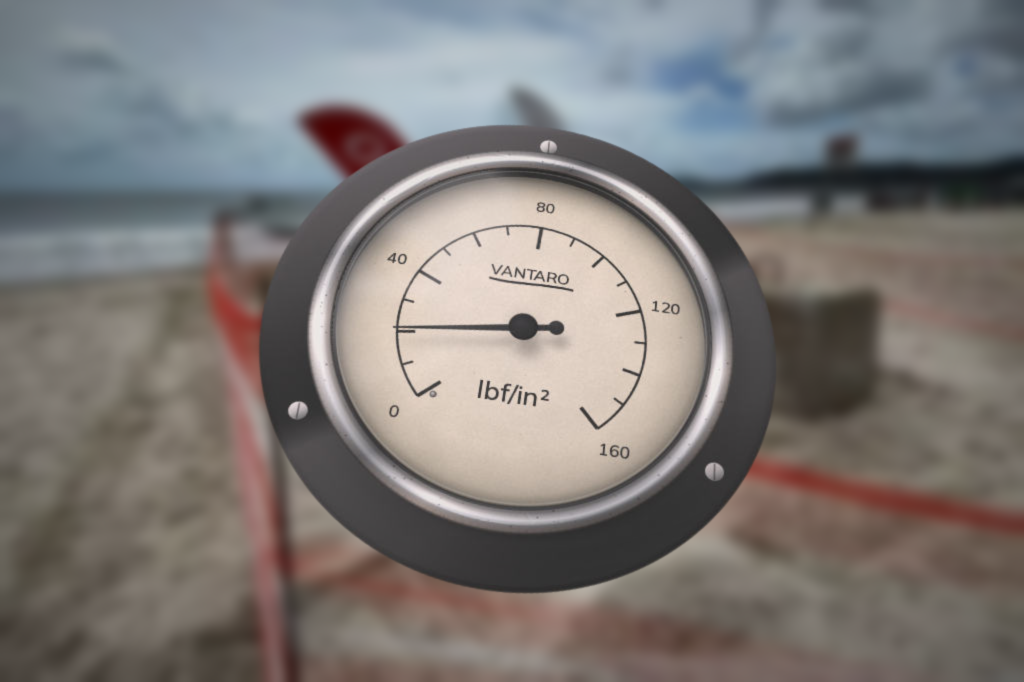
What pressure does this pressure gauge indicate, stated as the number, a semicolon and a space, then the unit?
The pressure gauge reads 20; psi
